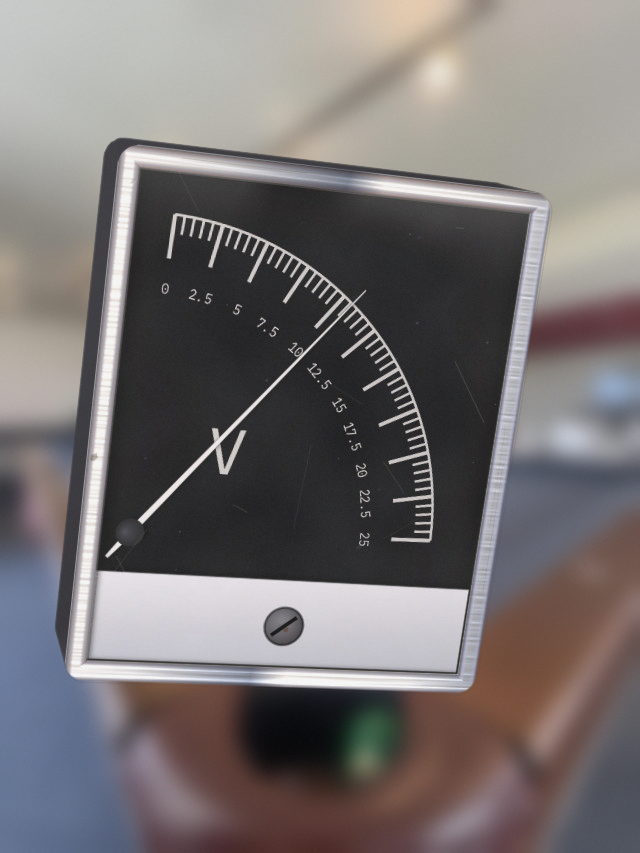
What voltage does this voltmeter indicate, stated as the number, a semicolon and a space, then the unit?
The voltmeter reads 10.5; V
